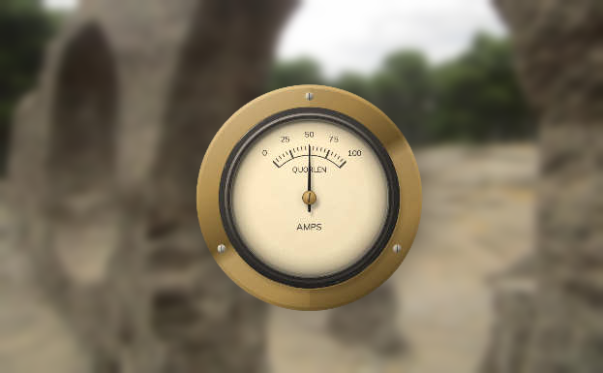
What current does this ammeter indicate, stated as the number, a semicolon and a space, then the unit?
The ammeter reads 50; A
